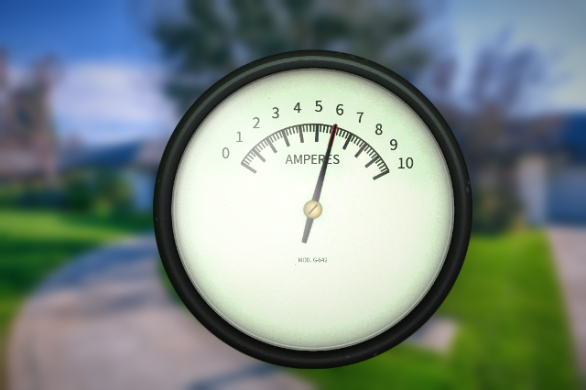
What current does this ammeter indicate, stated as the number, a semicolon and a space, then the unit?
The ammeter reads 6; A
